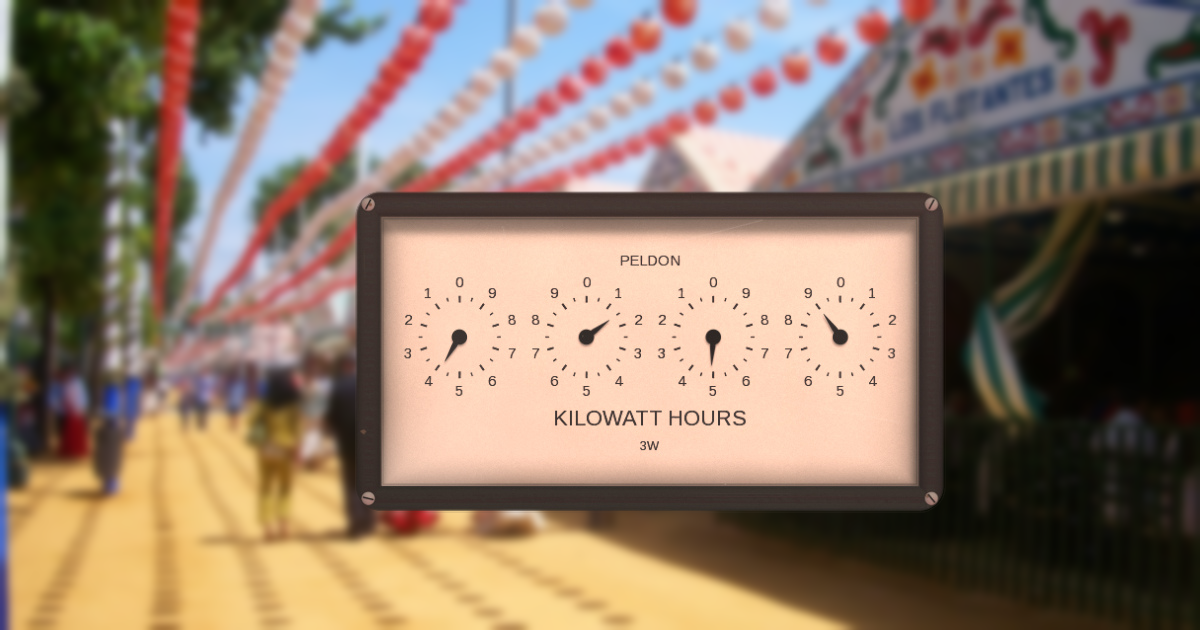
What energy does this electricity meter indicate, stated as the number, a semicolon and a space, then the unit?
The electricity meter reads 4149; kWh
